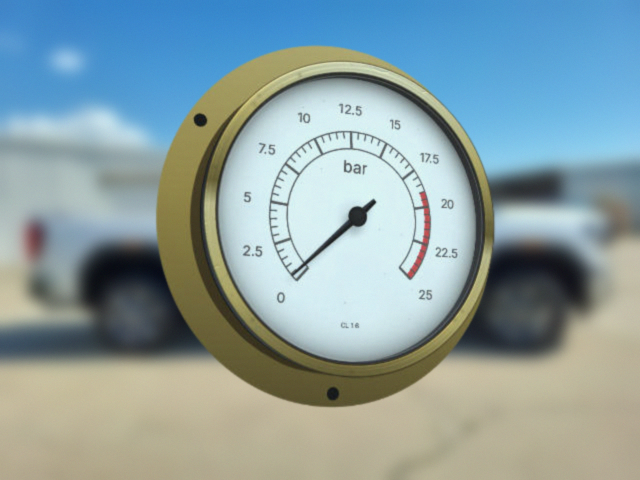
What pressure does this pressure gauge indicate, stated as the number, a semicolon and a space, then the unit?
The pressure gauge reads 0.5; bar
